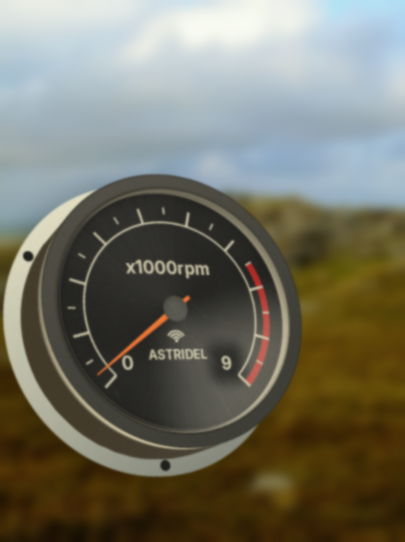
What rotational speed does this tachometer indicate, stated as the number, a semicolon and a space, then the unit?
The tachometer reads 250; rpm
